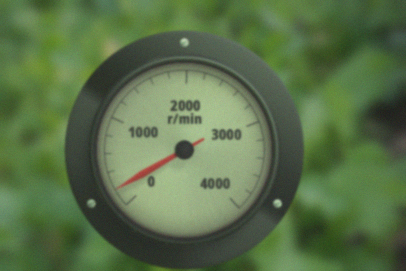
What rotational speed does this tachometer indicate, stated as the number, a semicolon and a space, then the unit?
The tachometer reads 200; rpm
